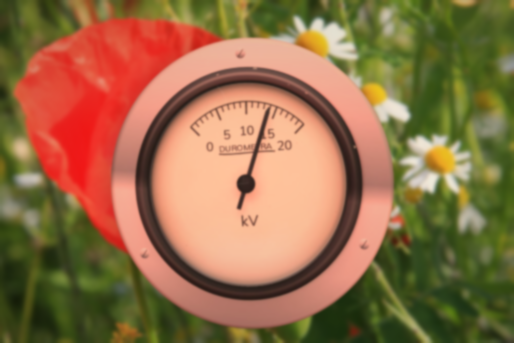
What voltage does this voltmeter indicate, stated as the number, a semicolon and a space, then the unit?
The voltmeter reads 14; kV
